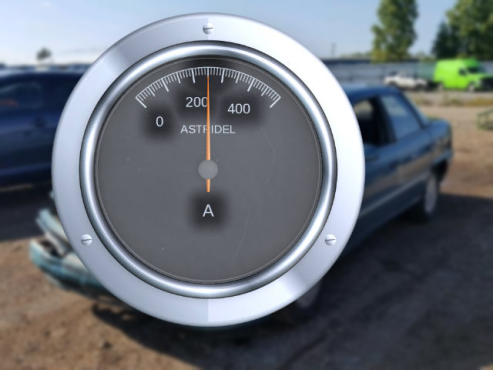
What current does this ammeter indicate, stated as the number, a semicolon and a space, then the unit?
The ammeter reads 250; A
